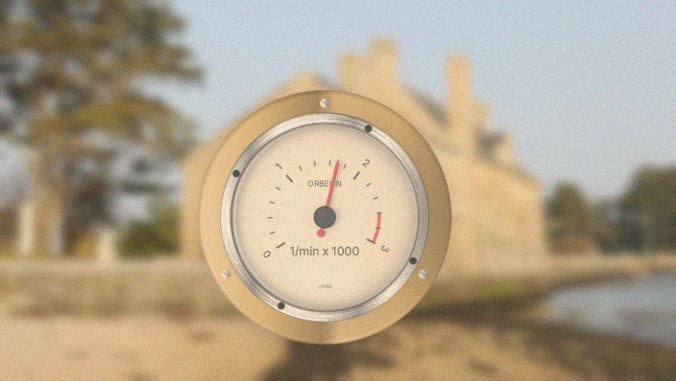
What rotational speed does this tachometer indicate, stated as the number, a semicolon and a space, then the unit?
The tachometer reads 1700; rpm
